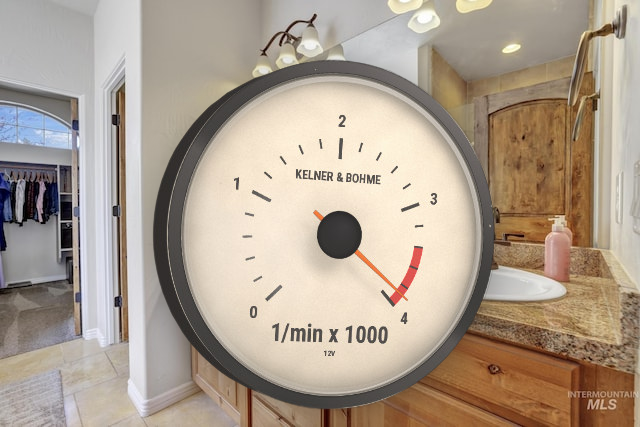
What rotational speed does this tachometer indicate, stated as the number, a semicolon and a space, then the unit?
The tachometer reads 3900; rpm
